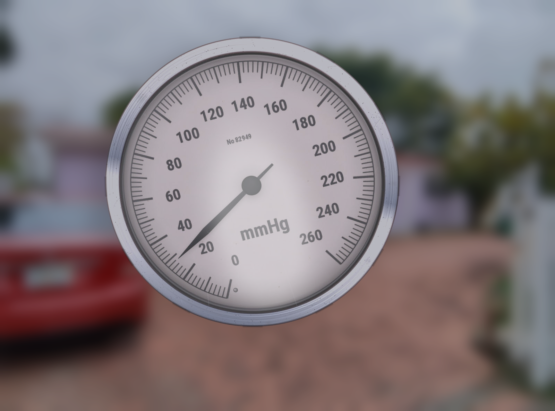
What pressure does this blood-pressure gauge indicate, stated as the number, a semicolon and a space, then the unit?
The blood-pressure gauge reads 28; mmHg
